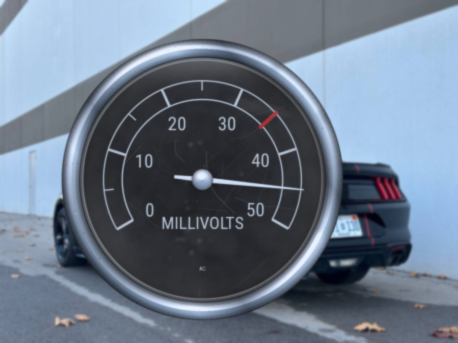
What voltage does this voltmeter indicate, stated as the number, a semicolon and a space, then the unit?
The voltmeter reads 45; mV
